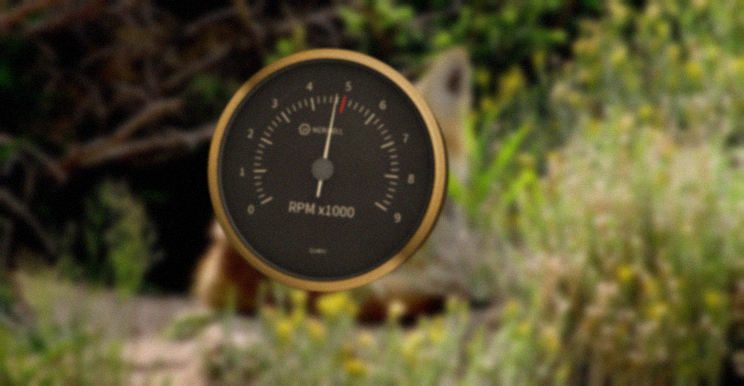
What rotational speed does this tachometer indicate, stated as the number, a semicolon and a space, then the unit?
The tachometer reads 4800; rpm
